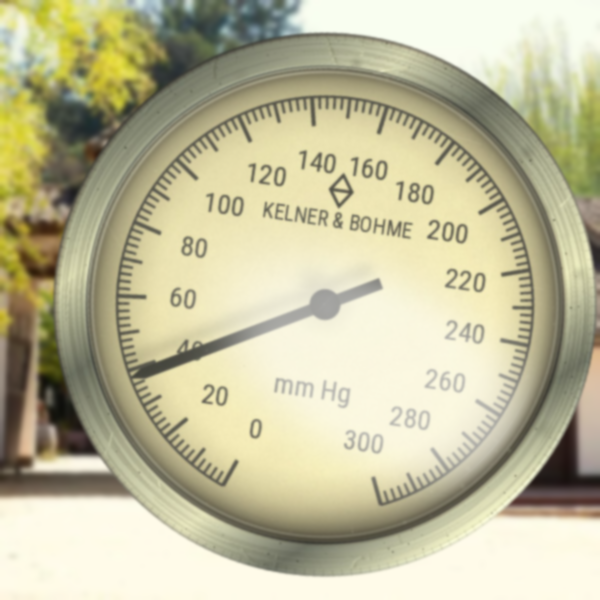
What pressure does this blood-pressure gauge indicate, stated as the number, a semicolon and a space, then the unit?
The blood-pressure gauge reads 38; mmHg
